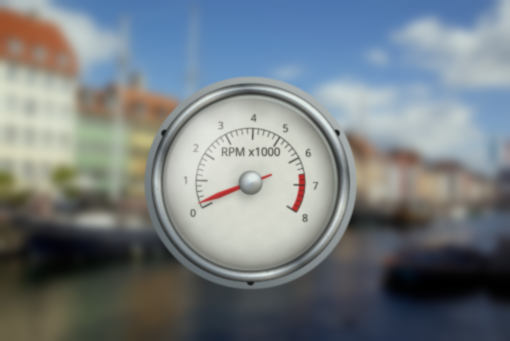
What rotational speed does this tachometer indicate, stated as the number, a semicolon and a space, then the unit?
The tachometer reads 200; rpm
